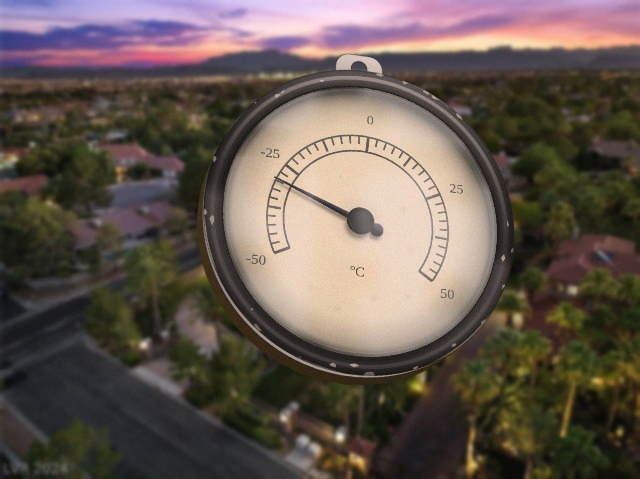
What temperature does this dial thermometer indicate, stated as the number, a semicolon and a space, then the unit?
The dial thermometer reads -30; °C
